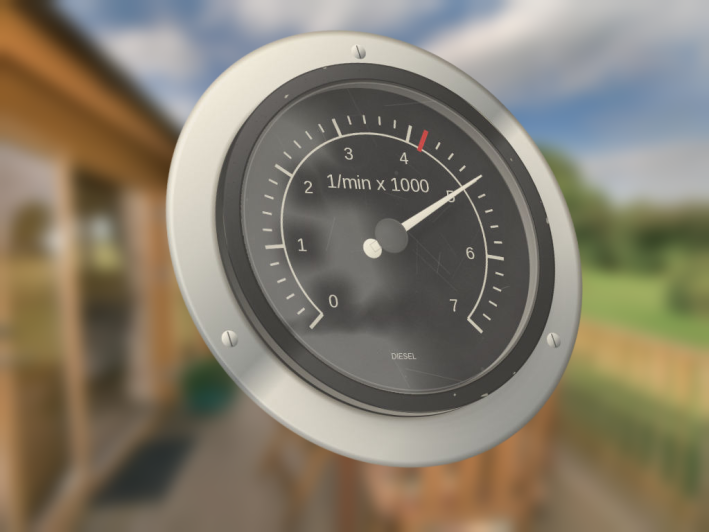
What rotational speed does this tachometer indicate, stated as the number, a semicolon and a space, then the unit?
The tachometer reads 5000; rpm
